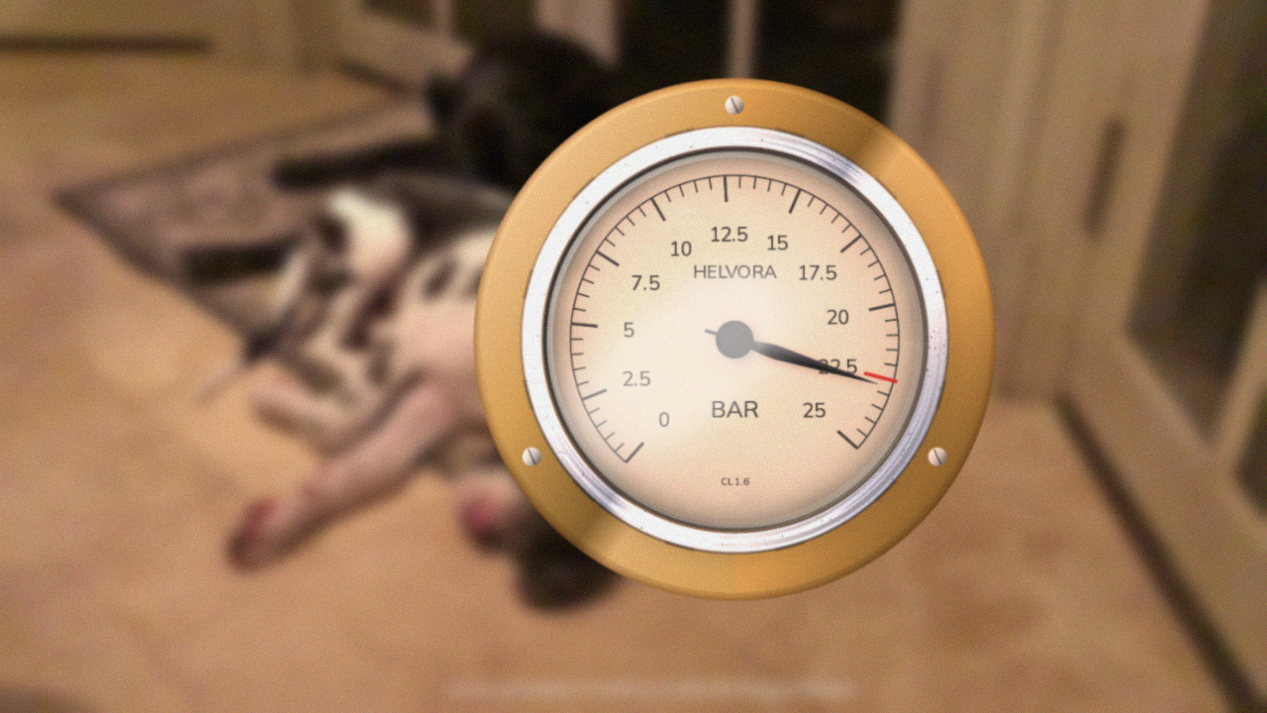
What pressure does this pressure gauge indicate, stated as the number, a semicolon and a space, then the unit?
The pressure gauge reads 22.75; bar
